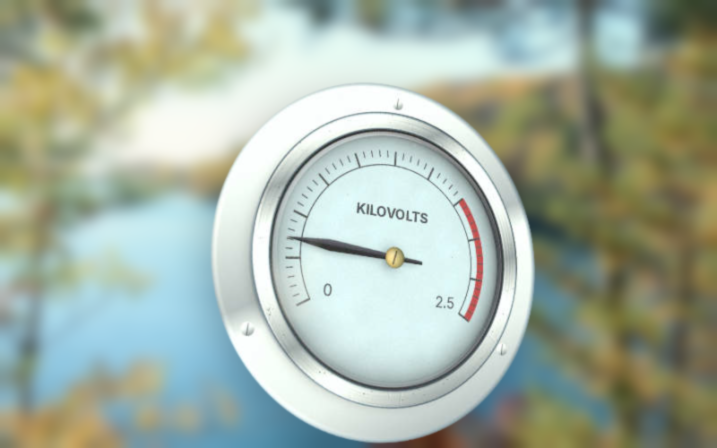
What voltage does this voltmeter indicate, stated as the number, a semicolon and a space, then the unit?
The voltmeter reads 0.35; kV
